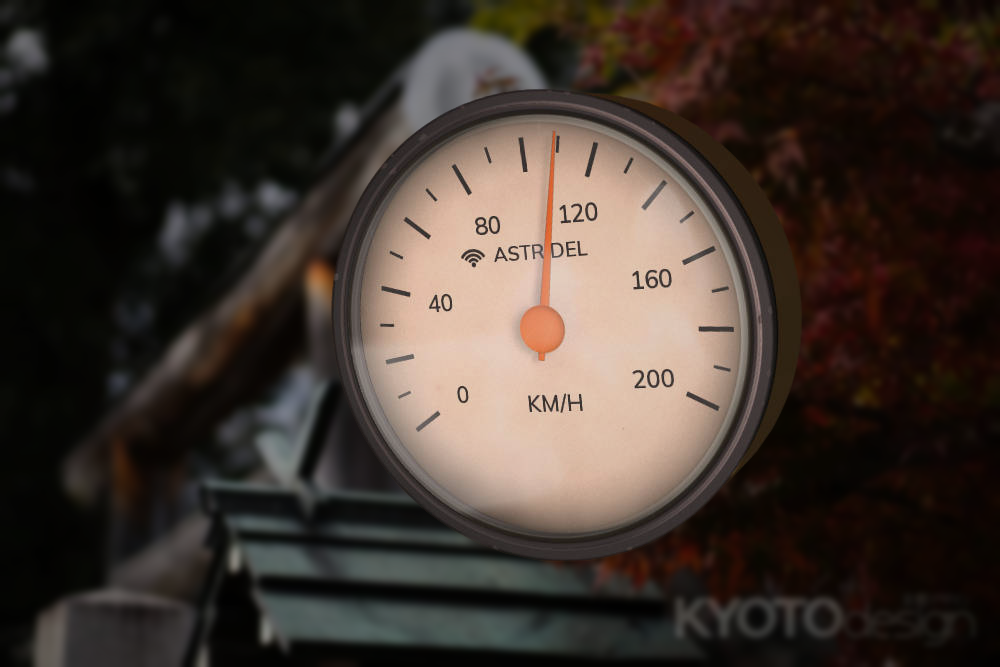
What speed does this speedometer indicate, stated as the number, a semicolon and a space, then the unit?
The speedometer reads 110; km/h
